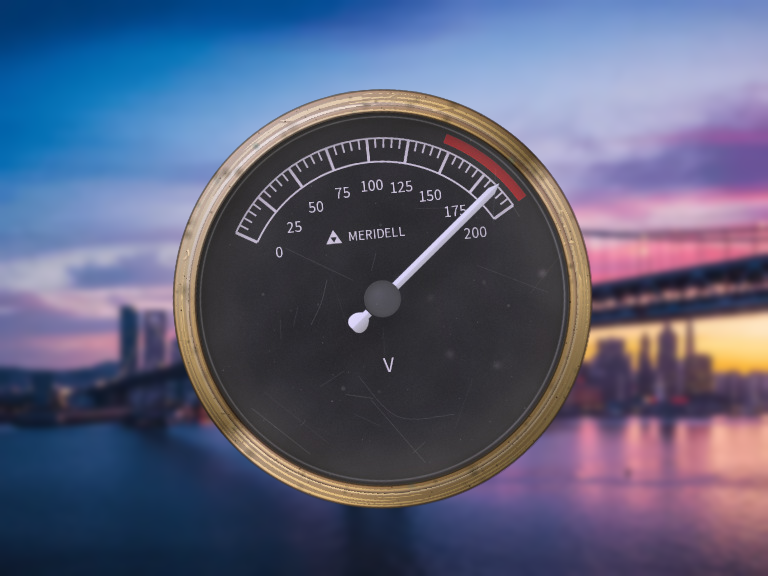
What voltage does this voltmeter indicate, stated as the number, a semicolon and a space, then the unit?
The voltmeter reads 185; V
